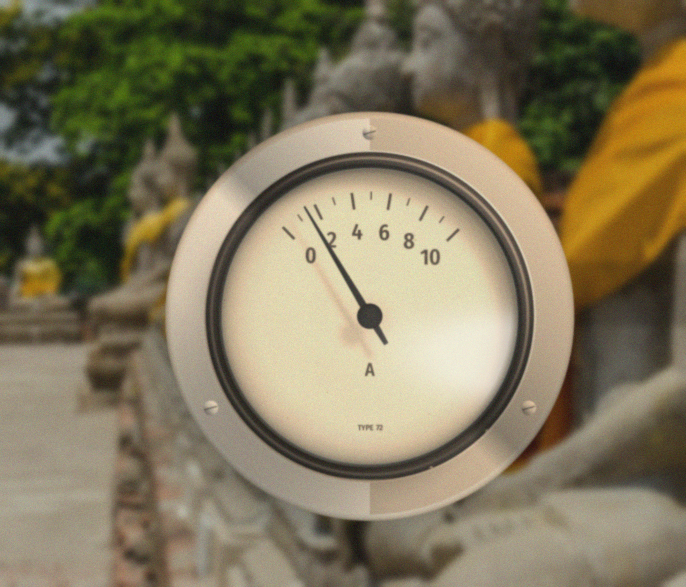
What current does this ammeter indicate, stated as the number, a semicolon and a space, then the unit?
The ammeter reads 1.5; A
